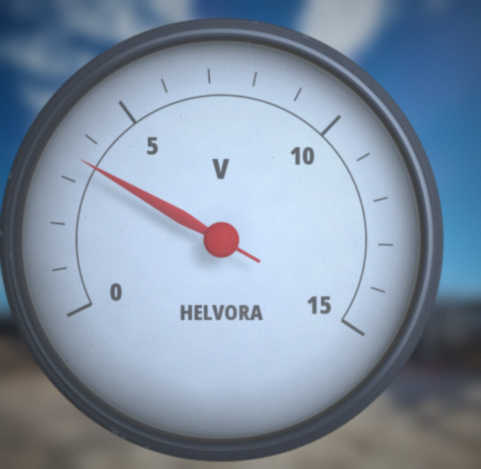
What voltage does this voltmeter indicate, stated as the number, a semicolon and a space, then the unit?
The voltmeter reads 3.5; V
